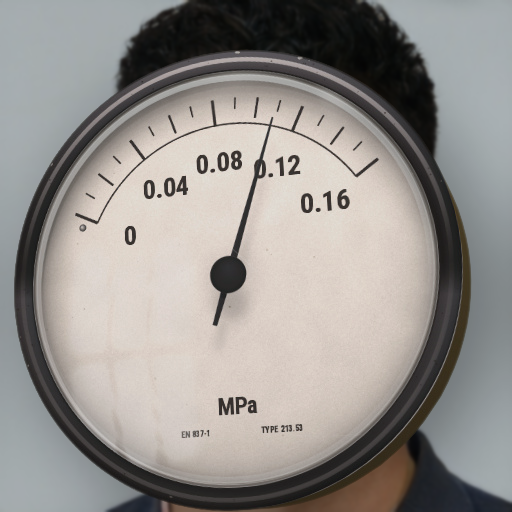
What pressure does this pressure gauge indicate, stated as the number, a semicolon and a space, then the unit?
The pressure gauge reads 0.11; MPa
